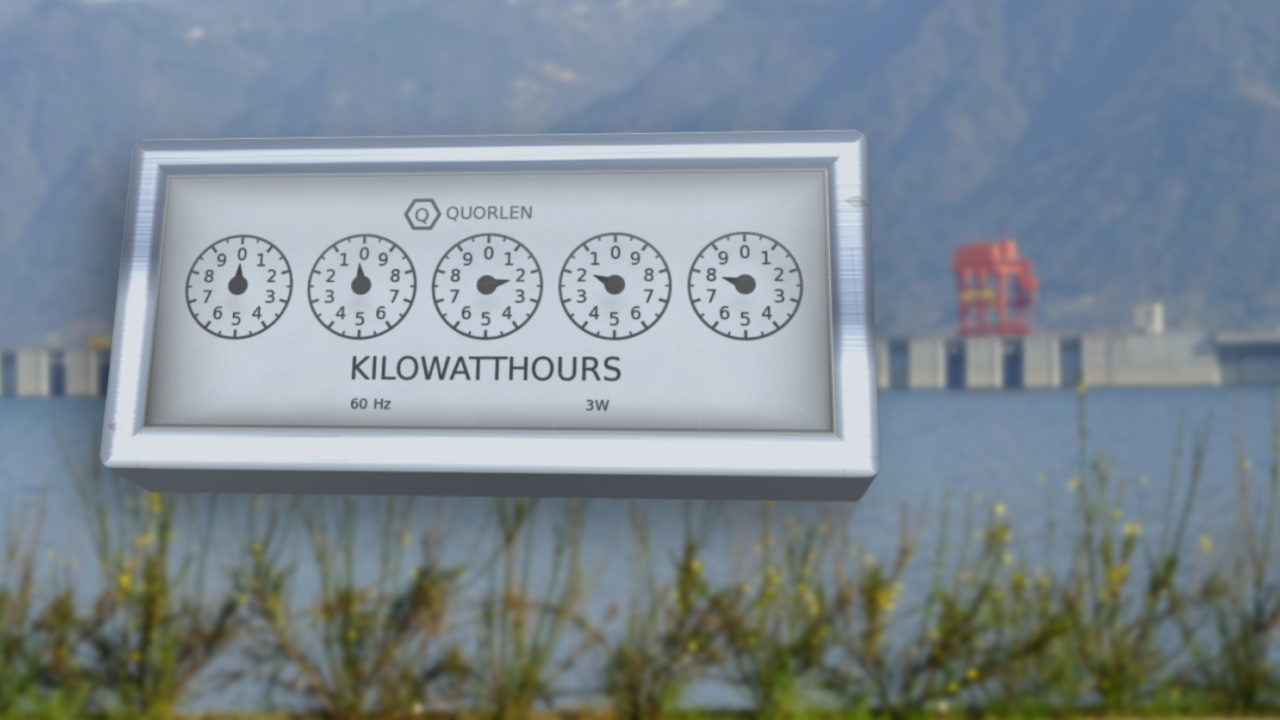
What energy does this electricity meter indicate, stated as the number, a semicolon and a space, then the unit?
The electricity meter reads 218; kWh
